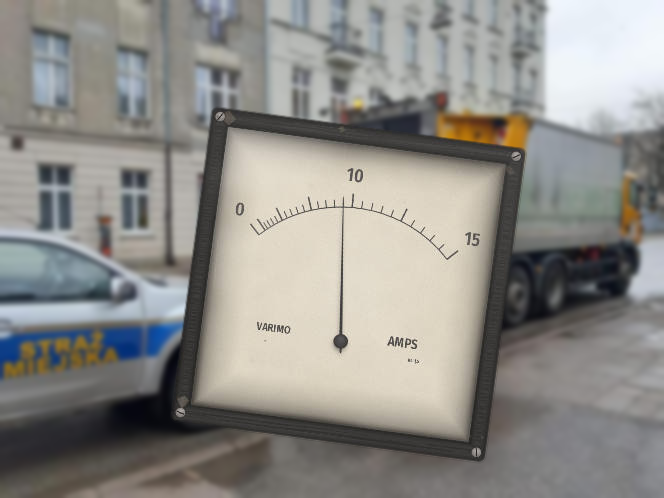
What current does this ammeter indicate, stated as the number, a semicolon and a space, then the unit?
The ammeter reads 9.5; A
